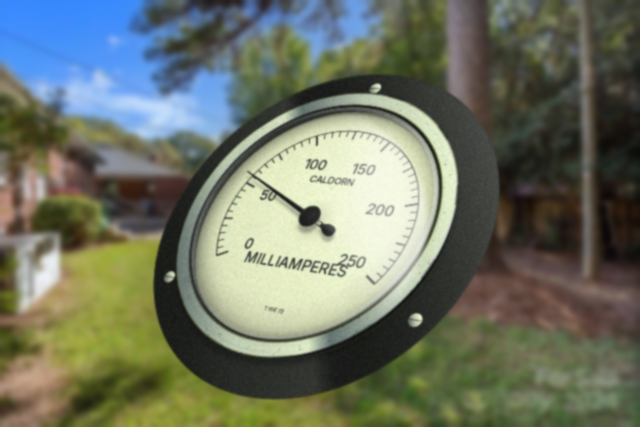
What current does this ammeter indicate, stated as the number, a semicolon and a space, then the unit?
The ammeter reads 55; mA
